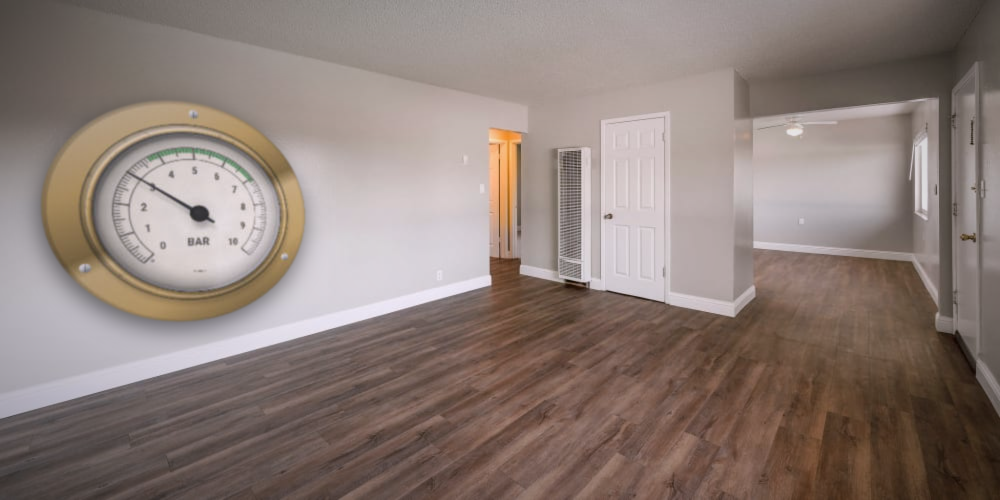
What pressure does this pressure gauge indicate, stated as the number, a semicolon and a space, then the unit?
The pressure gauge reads 3; bar
